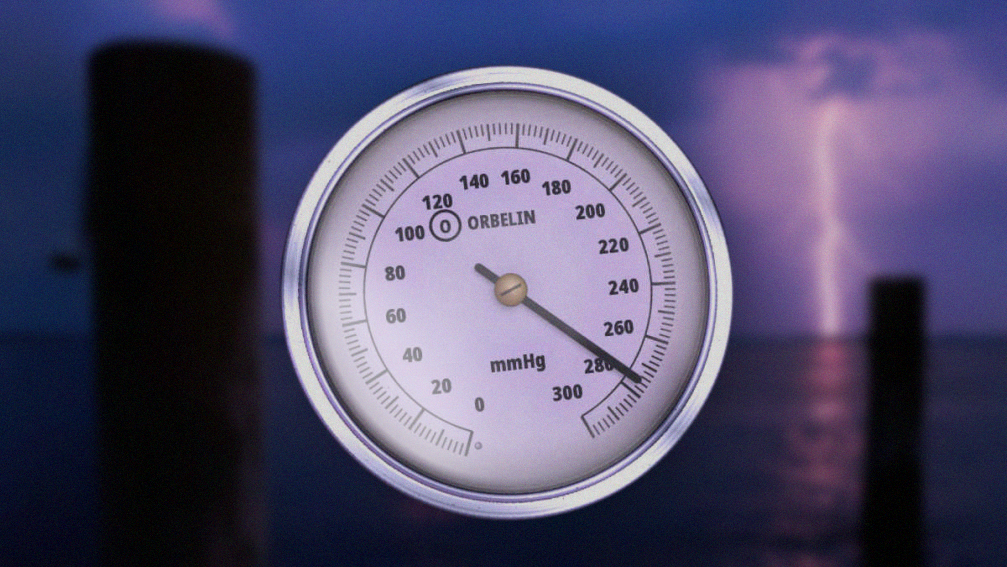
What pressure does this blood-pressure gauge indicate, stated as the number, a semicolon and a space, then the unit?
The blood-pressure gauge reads 276; mmHg
